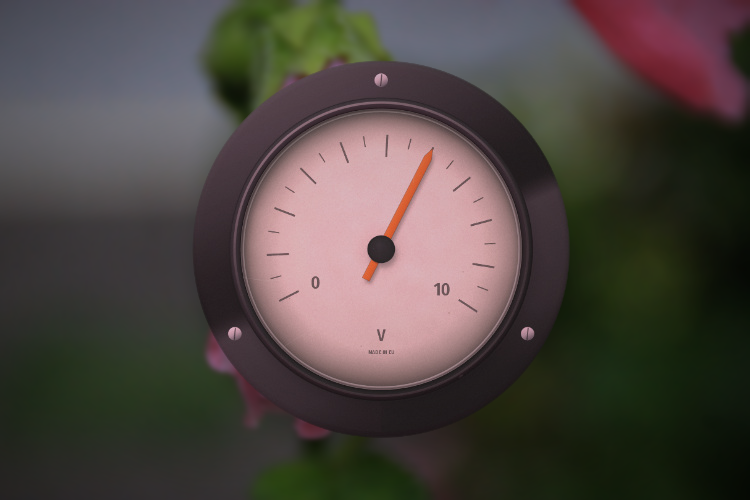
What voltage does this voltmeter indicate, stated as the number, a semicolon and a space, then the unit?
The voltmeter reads 6; V
